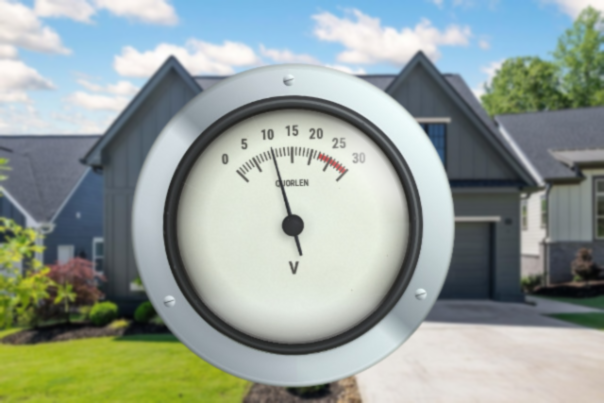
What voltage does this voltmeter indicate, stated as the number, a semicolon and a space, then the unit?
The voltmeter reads 10; V
